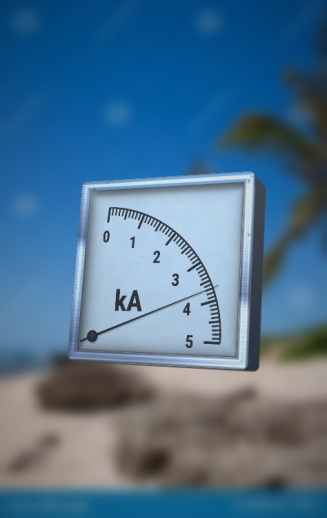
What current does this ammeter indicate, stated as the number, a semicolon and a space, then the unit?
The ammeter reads 3.7; kA
